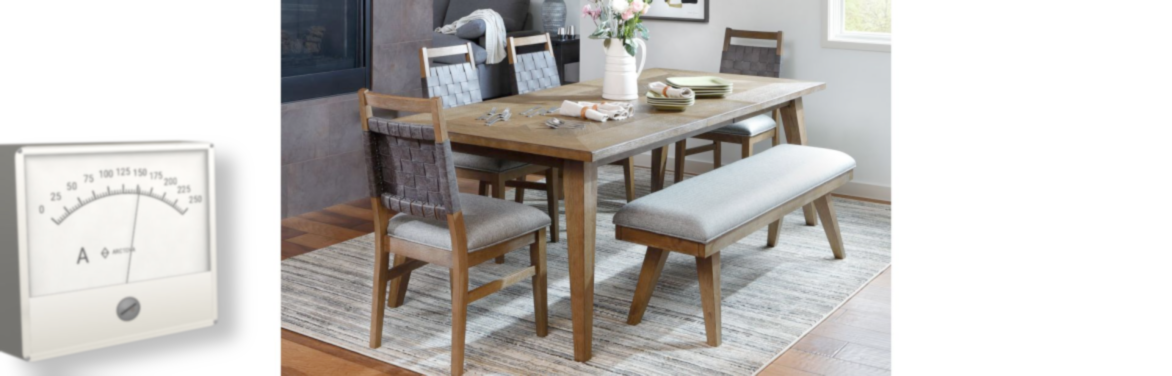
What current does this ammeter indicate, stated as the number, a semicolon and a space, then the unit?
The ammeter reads 150; A
